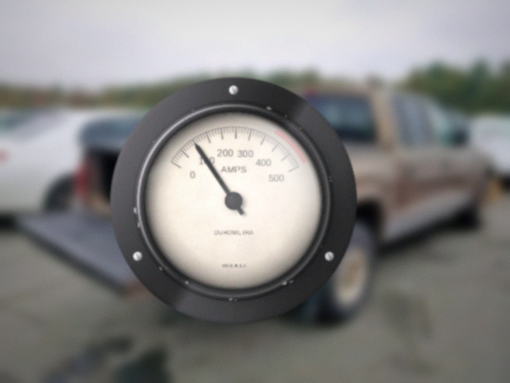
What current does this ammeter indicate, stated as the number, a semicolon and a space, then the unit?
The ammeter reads 100; A
